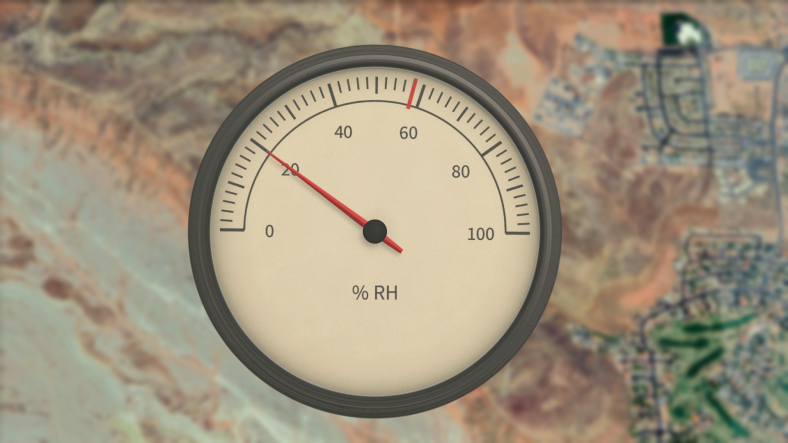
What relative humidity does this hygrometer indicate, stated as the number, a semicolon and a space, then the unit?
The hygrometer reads 20; %
